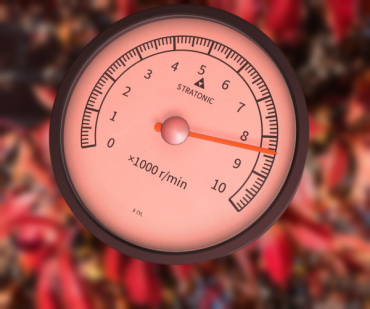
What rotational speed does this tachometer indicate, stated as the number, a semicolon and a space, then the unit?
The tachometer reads 8400; rpm
